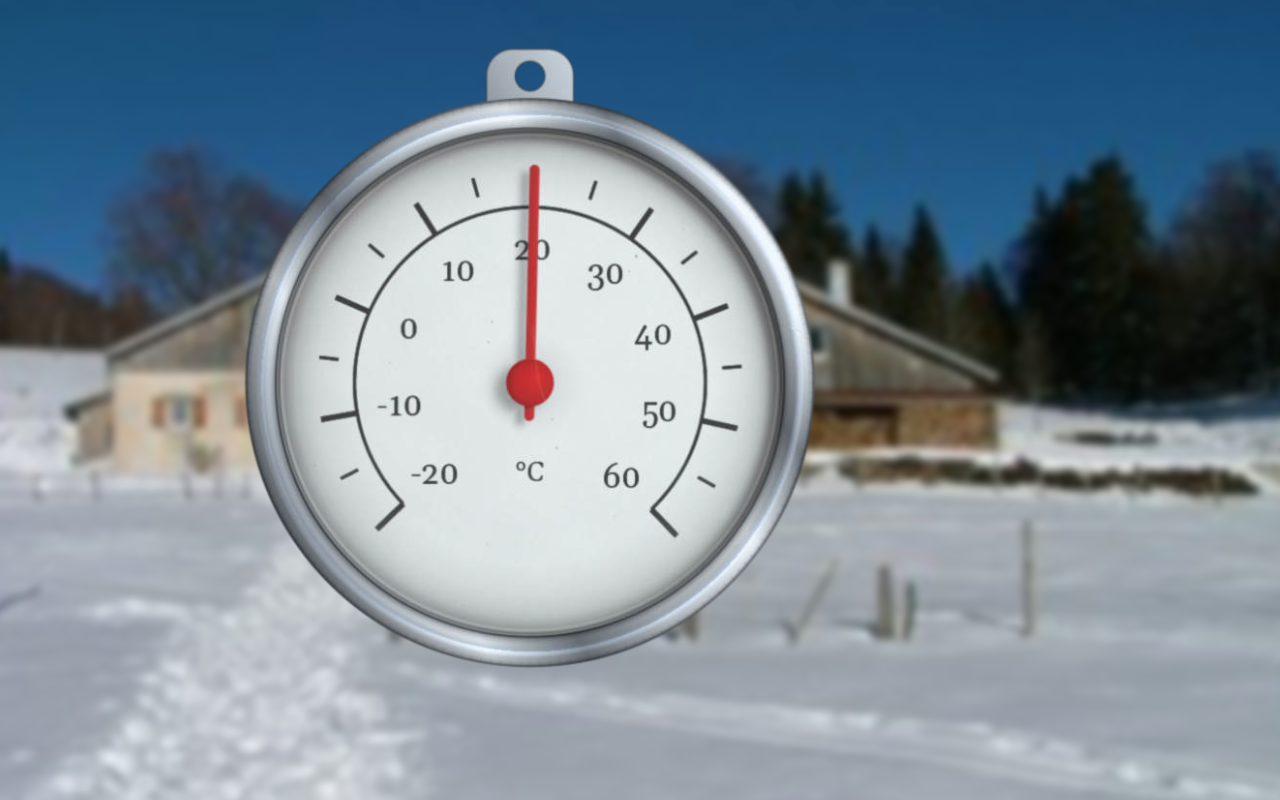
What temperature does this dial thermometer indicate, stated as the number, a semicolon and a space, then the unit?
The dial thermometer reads 20; °C
